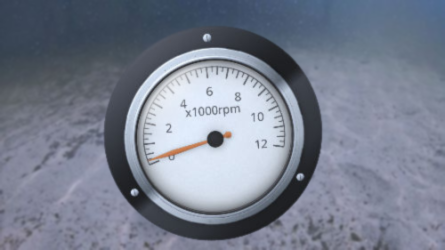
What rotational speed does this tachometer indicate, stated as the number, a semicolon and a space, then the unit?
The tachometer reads 250; rpm
